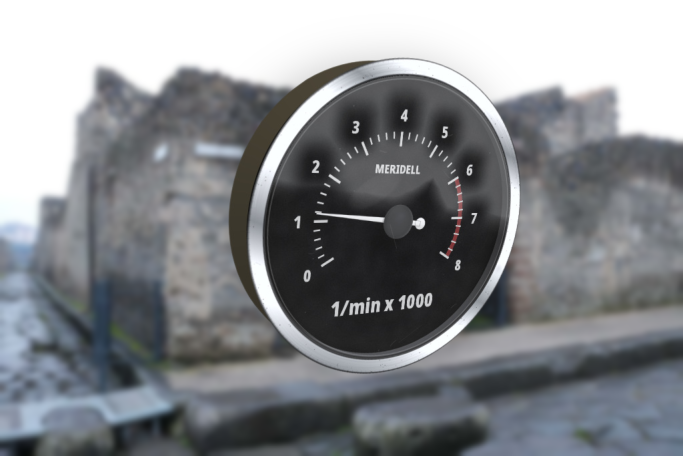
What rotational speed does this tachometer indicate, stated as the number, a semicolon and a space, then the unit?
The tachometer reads 1200; rpm
